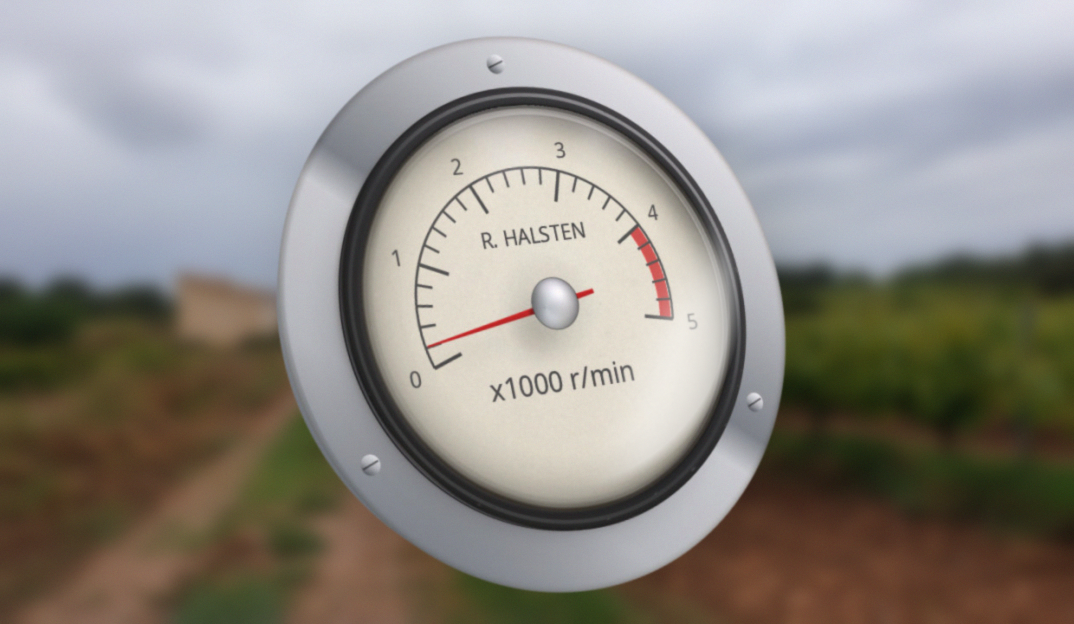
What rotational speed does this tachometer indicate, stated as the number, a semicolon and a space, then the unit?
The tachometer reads 200; rpm
